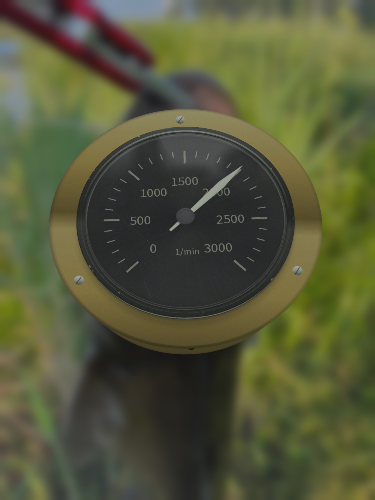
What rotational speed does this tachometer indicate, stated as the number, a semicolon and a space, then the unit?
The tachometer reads 2000; rpm
